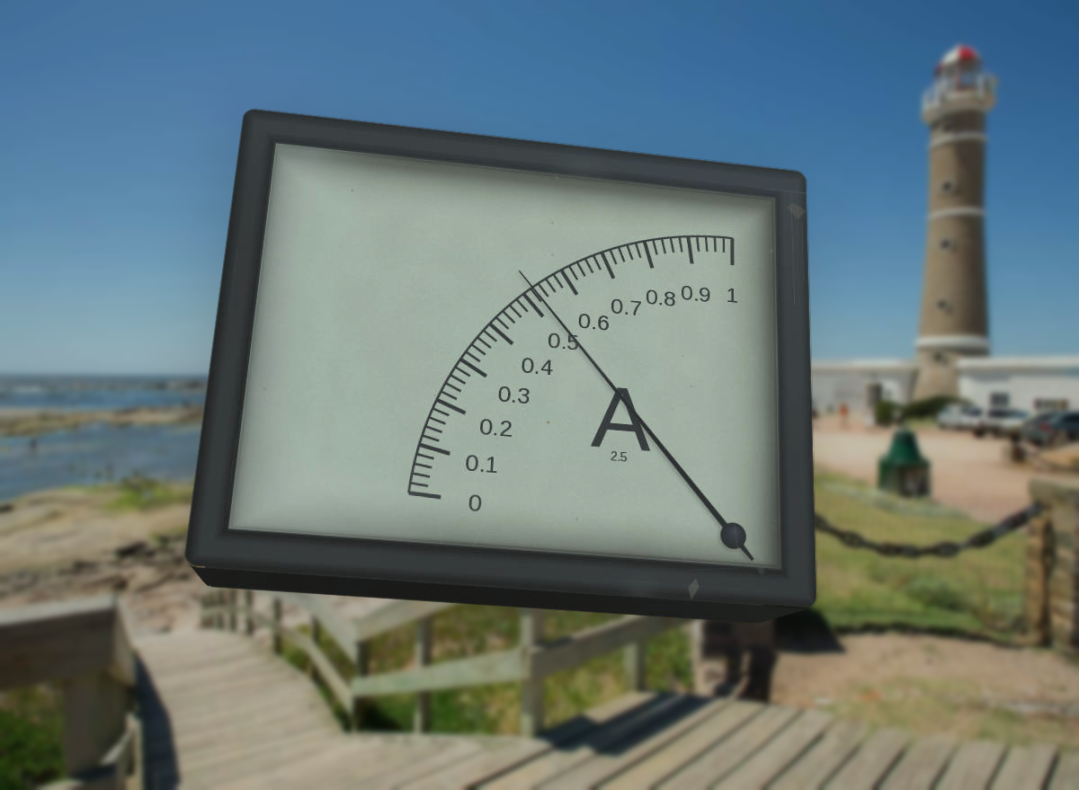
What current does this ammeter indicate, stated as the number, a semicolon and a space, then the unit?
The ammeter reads 0.52; A
